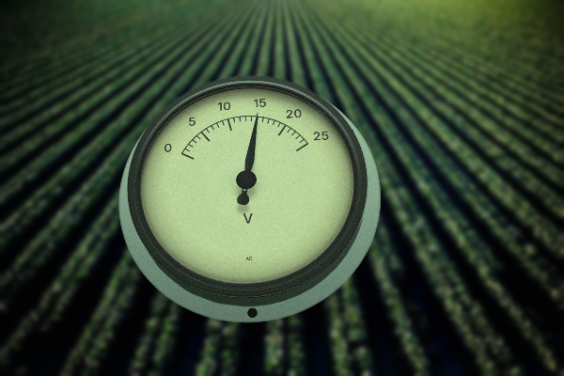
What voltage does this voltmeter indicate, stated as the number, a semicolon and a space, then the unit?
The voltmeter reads 15; V
